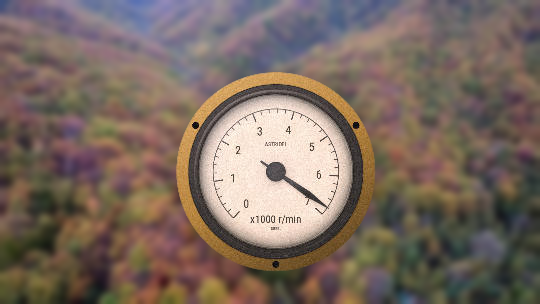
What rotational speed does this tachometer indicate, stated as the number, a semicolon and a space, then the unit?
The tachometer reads 6800; rpm
